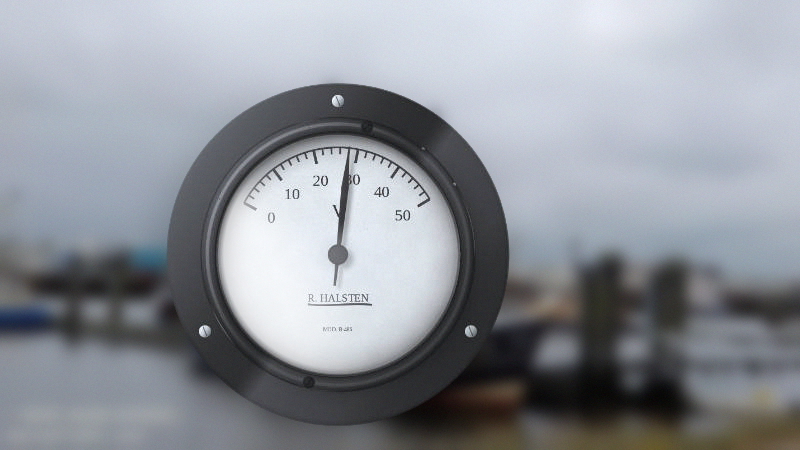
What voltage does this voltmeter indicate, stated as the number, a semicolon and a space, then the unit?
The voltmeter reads 28; V
